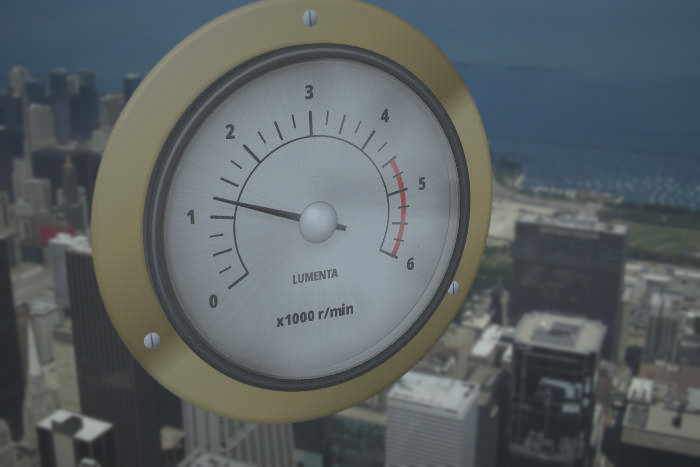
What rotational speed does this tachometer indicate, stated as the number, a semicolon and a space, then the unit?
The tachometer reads 1250; rpm
